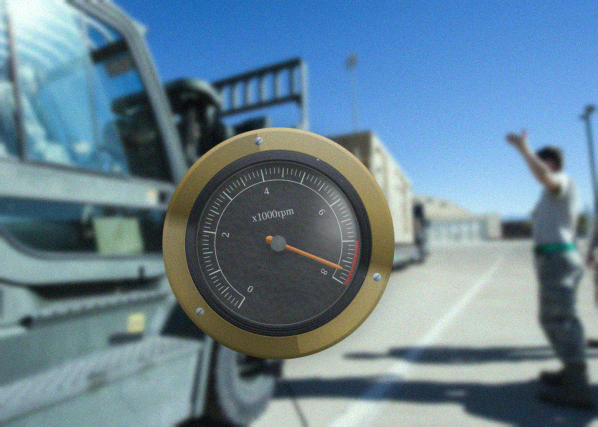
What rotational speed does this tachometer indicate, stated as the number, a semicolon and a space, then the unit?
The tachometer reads 7700; rpm
